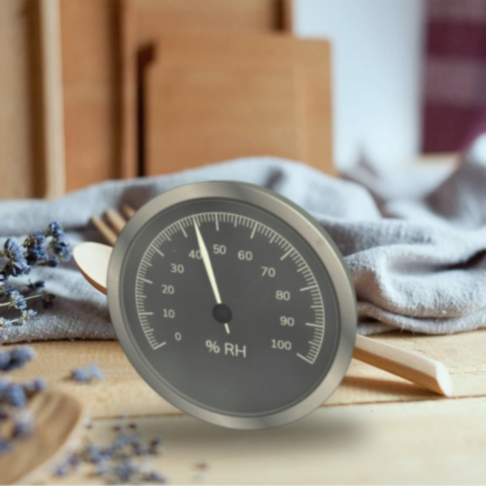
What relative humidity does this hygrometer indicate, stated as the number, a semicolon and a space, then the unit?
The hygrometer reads 45; %
